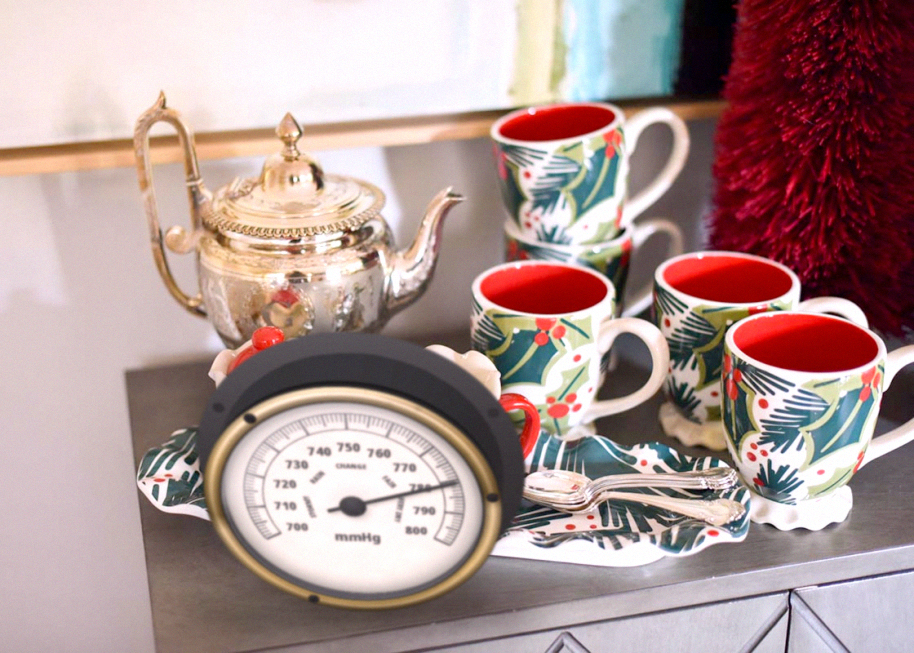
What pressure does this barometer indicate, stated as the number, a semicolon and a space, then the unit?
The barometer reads 780; mmHg
